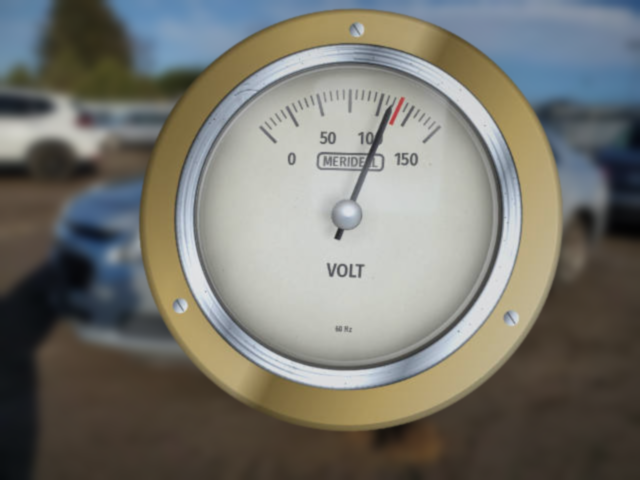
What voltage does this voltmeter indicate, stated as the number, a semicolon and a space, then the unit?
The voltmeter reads 110; V
